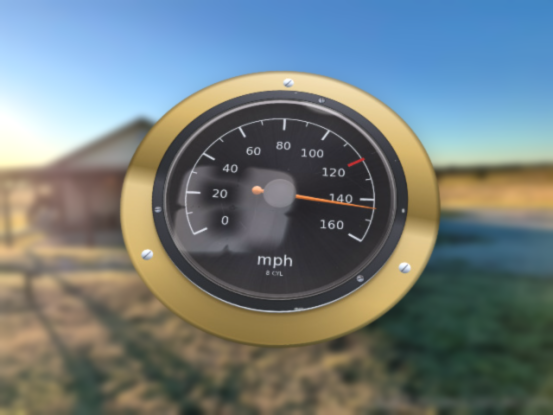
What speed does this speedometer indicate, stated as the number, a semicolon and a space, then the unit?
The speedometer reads 145; mph
